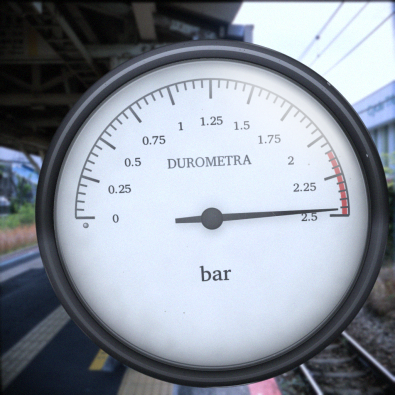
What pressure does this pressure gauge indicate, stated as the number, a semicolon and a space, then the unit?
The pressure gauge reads 2.45; bar
